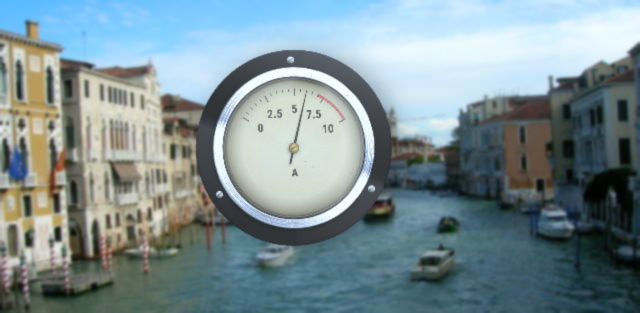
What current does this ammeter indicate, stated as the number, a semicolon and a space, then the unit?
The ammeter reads 6; A
